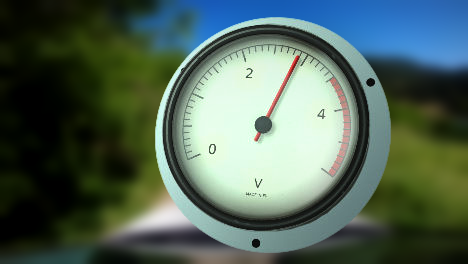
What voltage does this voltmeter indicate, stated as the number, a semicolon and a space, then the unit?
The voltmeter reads 2.9; V
